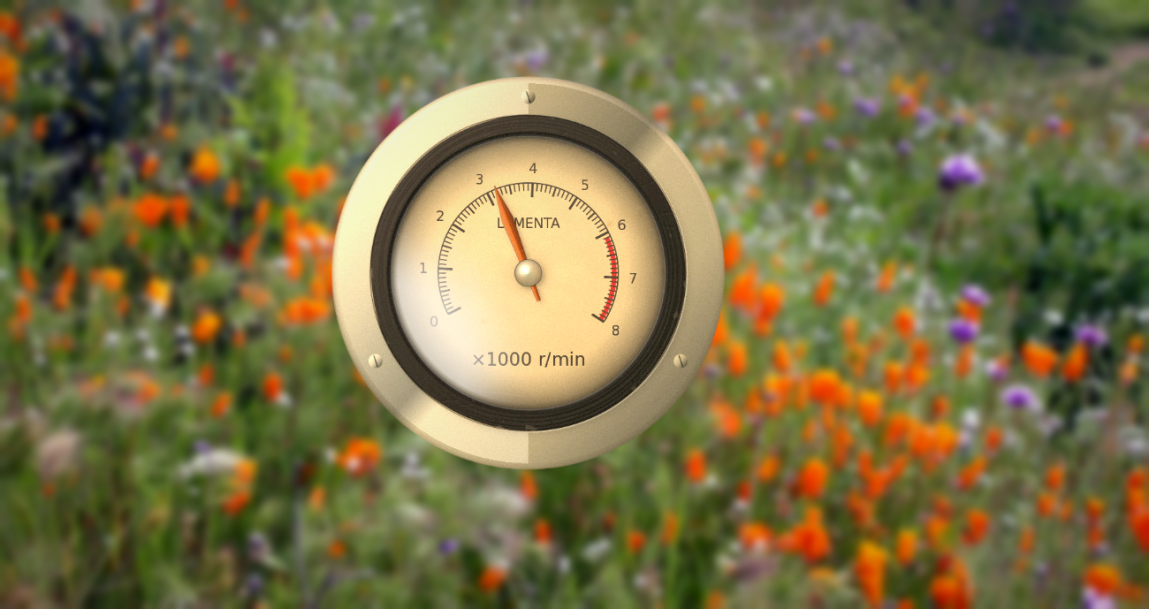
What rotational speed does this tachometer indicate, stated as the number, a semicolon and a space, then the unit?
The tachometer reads 3200; rpm
